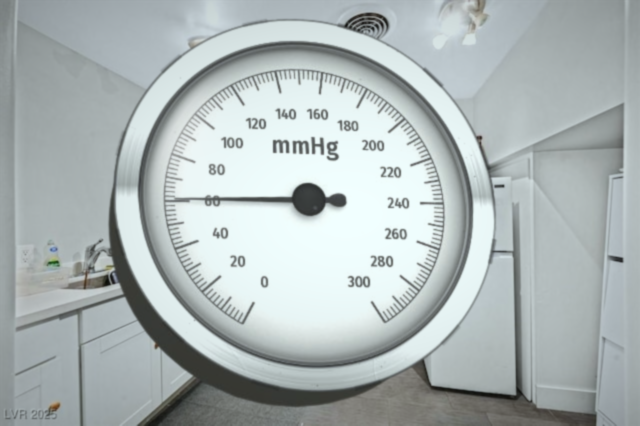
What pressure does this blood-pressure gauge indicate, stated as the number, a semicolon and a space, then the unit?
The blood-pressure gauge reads 60; mmHg
